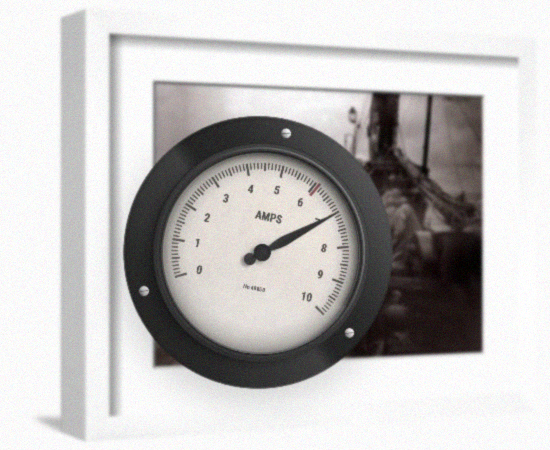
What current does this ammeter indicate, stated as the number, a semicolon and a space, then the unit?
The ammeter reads 7; A
